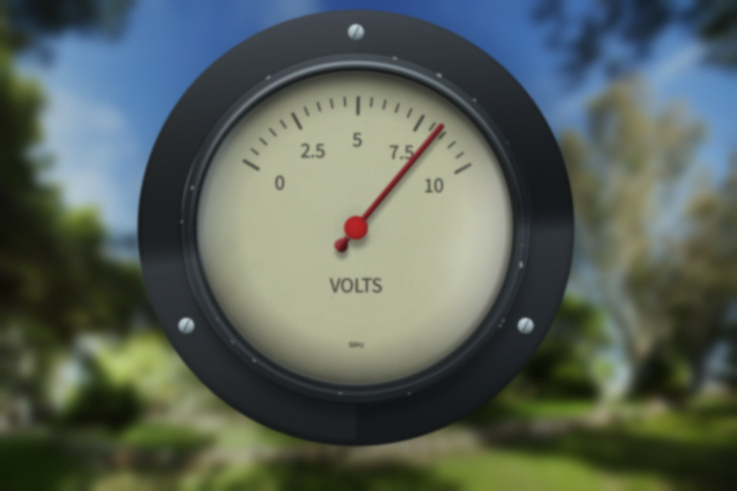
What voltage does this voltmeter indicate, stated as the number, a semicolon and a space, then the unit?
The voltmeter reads 8.25; V
